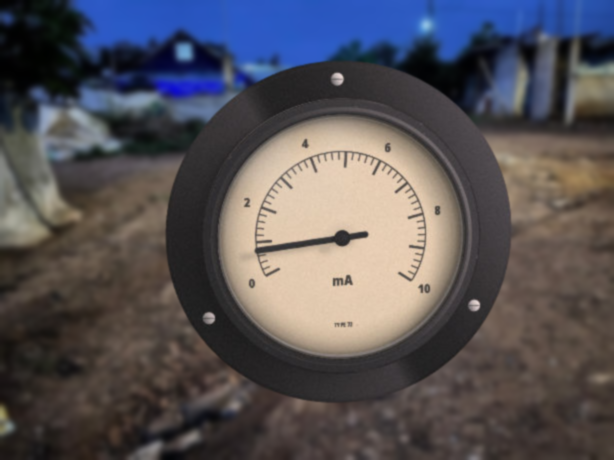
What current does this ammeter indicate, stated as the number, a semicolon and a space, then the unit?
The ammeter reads 0.8; mA
